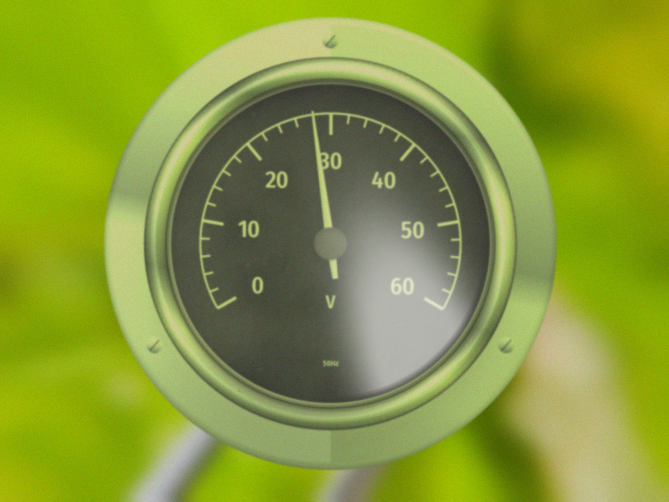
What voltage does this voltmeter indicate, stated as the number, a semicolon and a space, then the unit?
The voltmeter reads 28; V
